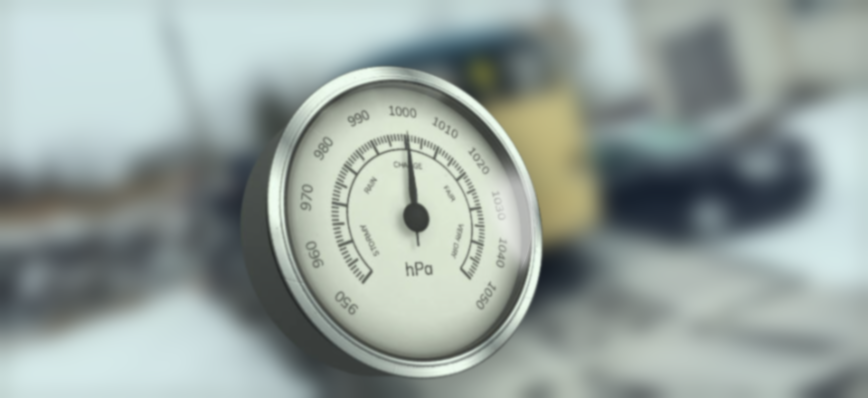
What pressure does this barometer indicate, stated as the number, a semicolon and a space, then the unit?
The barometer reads 1000; hPa
